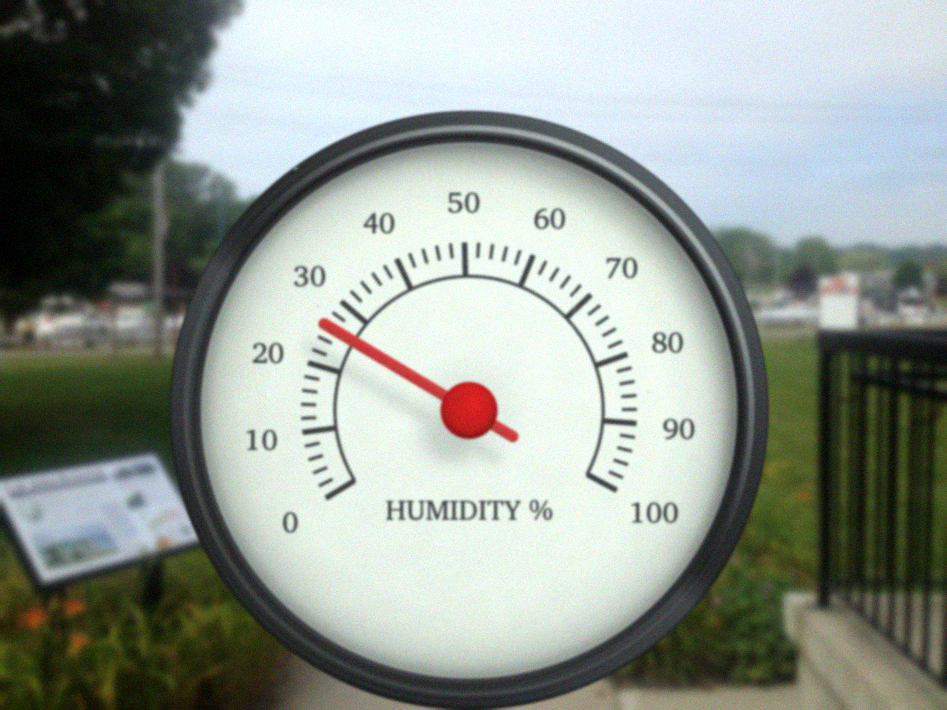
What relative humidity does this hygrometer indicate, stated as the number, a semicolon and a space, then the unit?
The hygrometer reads 26; %
